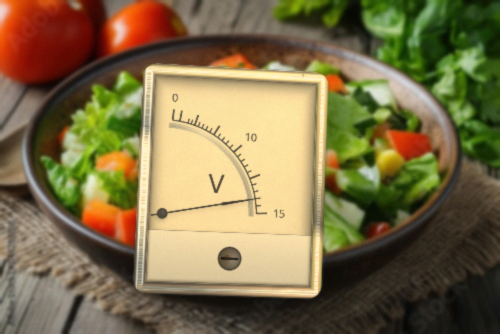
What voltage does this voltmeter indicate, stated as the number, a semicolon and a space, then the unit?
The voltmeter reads 14; V
